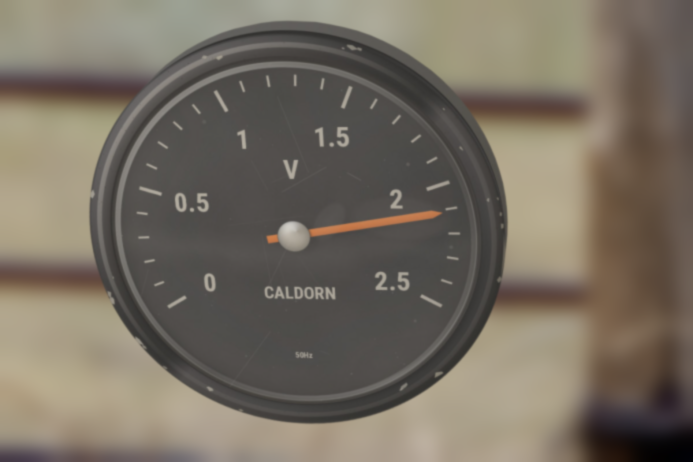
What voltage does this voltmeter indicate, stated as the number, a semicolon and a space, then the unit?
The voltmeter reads 2.1; V
